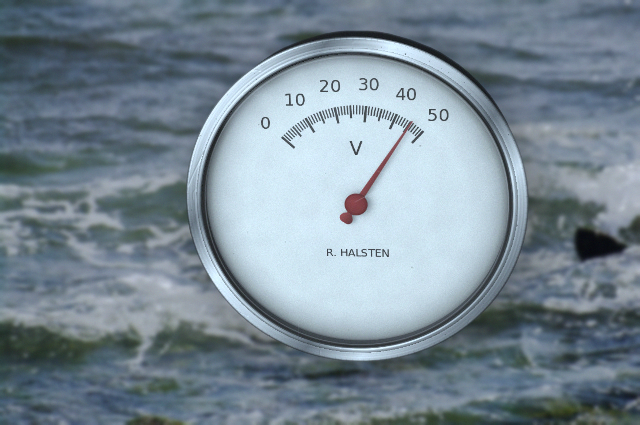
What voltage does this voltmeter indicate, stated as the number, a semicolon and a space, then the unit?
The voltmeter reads 45; V
